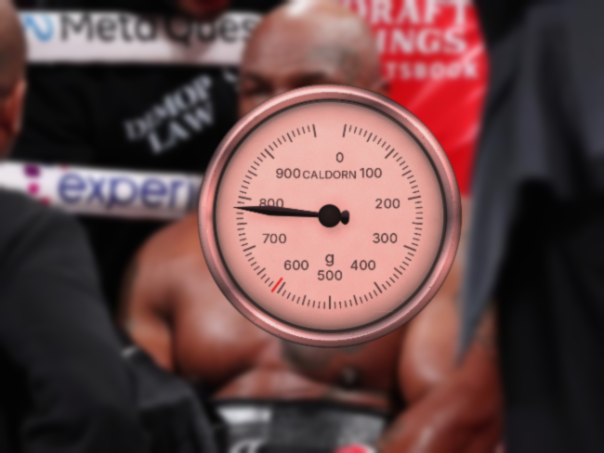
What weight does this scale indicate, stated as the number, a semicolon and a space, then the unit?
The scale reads 780; g
